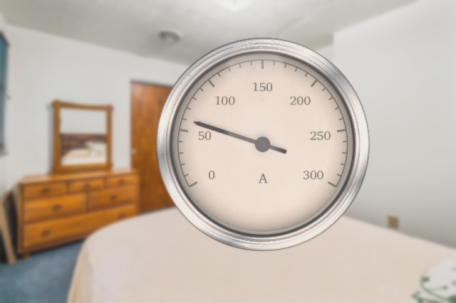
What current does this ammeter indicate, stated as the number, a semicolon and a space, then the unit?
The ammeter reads 60; A
